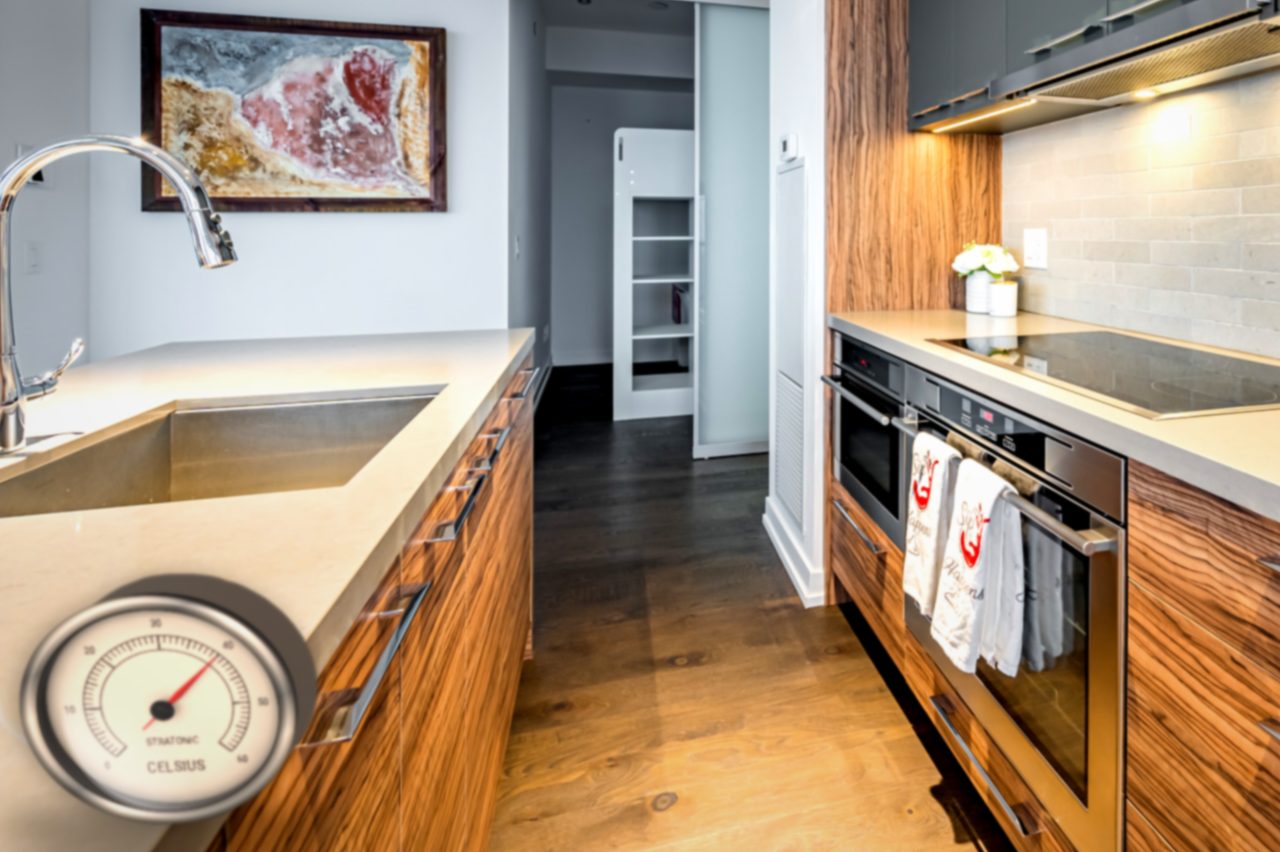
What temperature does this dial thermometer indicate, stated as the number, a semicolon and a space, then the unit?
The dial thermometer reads 40; °C
